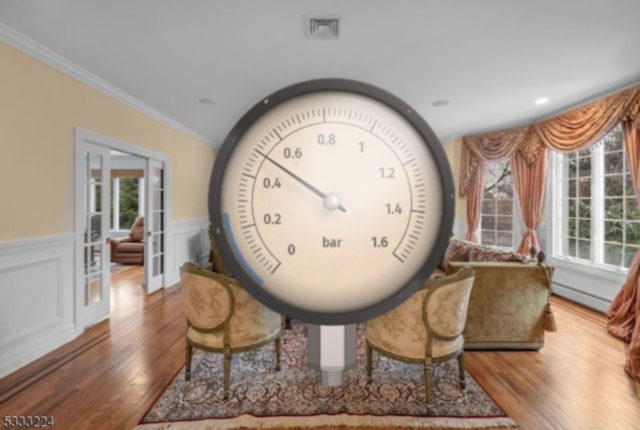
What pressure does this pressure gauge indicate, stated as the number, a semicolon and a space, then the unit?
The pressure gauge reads 0.5; bar
